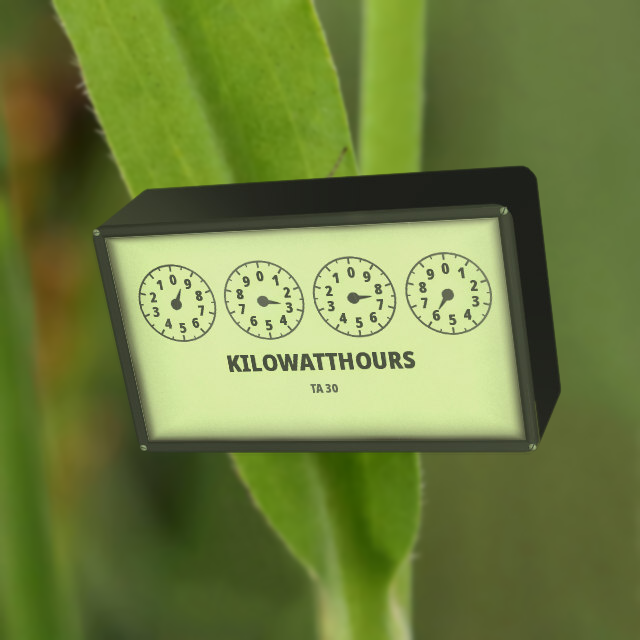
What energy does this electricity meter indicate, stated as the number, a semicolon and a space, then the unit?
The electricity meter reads 9276; kWh
